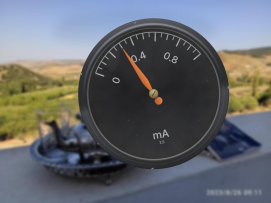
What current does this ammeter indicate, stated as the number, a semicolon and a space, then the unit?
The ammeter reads 0.3; mA
